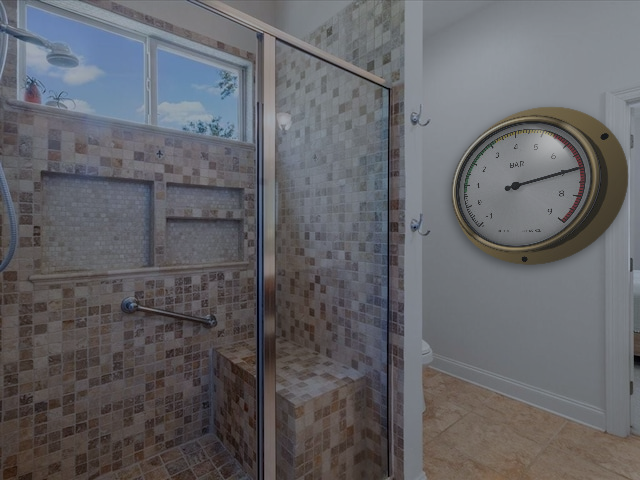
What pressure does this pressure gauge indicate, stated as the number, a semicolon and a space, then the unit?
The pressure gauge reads 7; bar
